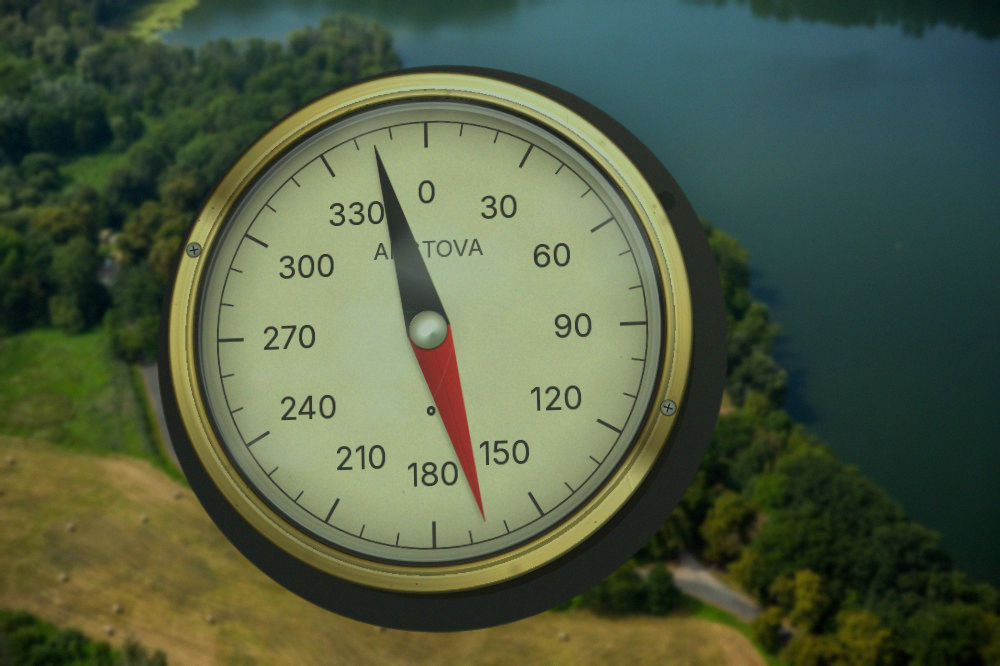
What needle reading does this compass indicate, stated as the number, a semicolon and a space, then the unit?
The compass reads 165; °
